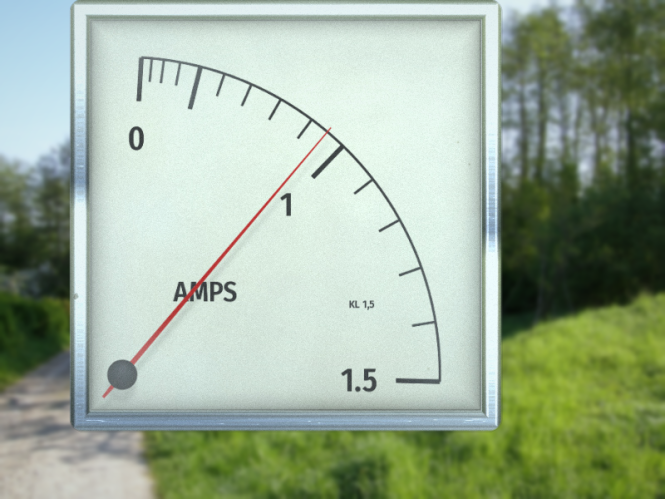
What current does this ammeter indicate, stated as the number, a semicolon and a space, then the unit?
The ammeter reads 0.95; A
